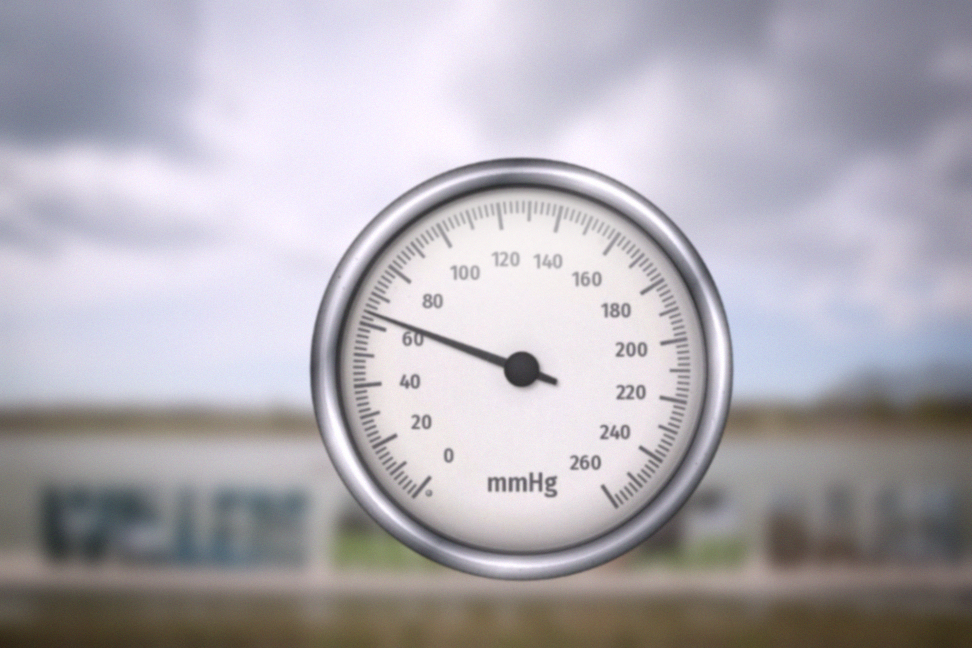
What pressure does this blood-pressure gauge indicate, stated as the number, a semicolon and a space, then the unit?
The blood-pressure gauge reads 64; mmHg
